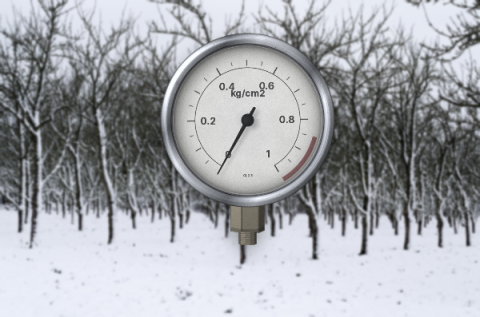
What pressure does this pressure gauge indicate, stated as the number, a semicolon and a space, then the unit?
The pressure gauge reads 0; kg/cm²
